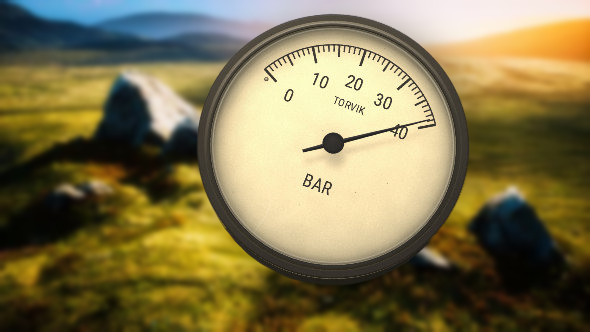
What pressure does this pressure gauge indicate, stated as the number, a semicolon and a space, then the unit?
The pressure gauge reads 39; bar
